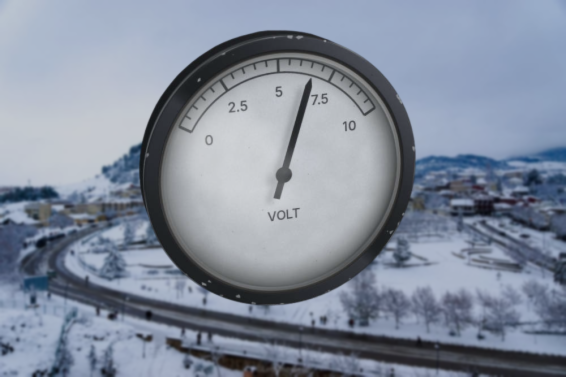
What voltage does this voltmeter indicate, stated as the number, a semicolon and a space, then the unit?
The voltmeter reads 6.5; V
